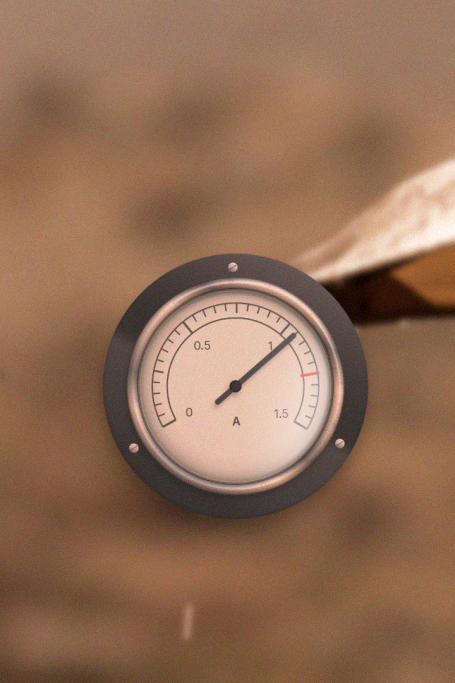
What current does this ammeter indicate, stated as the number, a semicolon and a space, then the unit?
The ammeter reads 1.05; A
